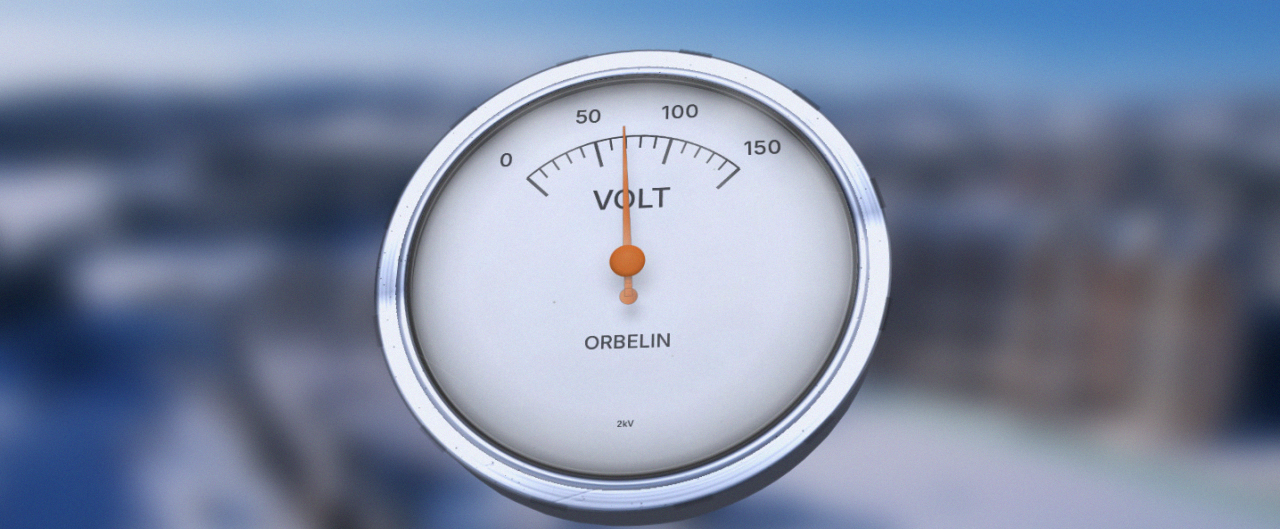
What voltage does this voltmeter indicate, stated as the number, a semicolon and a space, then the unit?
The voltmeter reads 70; V
